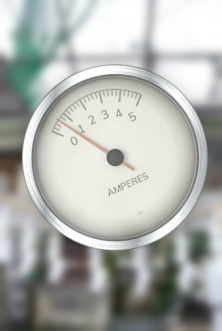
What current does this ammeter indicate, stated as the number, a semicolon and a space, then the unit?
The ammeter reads 0.6; A
